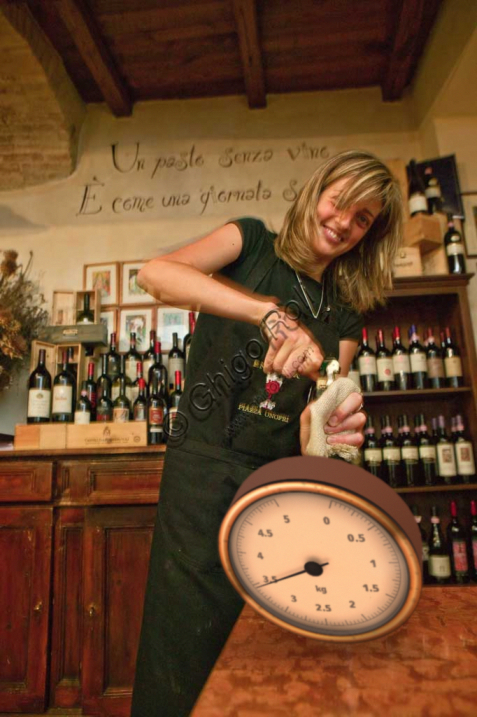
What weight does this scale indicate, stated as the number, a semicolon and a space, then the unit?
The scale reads 3.5; kg
